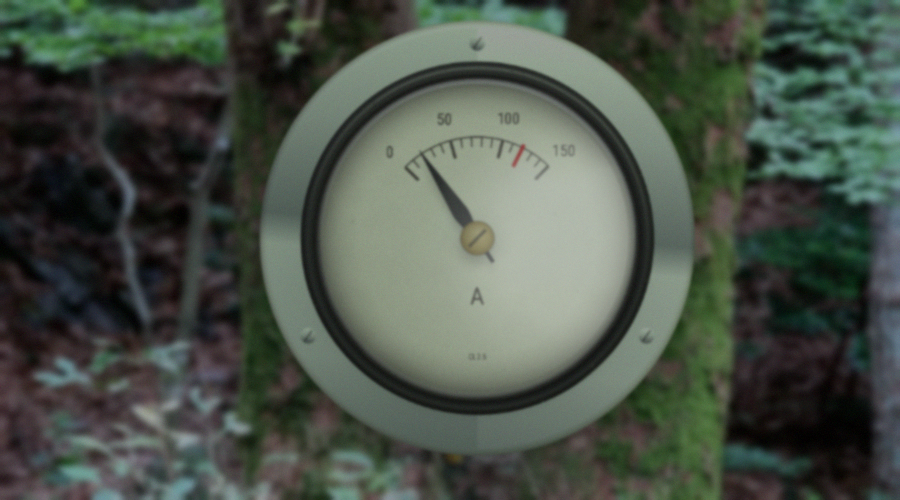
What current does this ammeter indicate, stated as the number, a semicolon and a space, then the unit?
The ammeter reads 20; A
